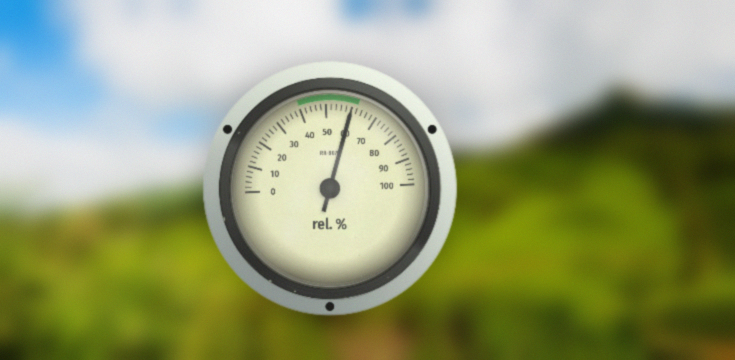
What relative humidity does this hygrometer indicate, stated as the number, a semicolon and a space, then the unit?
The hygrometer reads 60; %
